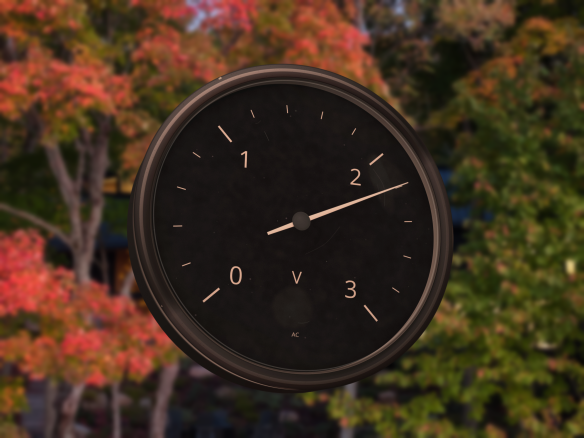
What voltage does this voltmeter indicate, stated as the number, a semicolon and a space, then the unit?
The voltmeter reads 2.2; V
